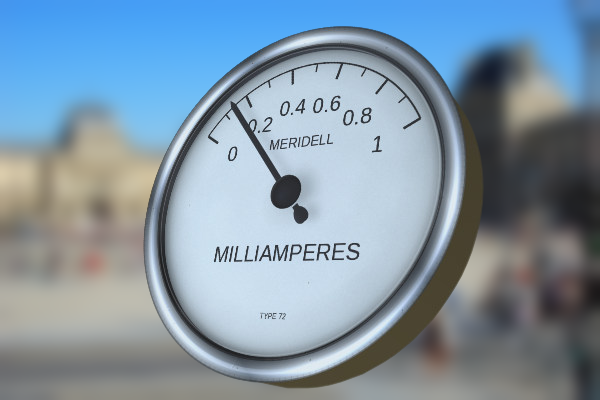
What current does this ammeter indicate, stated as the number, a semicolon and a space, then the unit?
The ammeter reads 0.15; mA
